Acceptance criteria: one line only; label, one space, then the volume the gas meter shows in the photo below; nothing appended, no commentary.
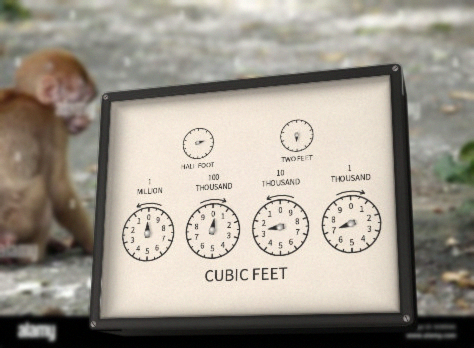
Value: 2700 ft³
